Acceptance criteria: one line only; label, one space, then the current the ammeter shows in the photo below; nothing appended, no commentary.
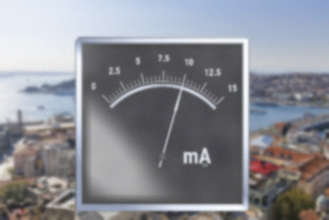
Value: 10 mA
